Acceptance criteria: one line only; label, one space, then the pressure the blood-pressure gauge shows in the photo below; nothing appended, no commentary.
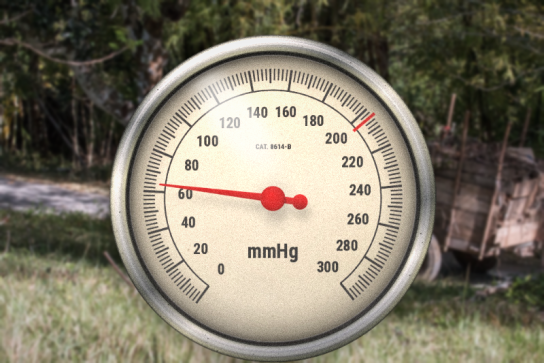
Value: 64 mmHg
